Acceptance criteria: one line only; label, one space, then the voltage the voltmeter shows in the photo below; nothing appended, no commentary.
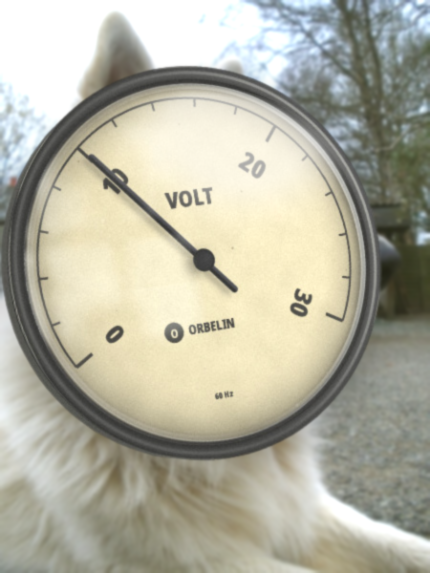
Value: 10 V
